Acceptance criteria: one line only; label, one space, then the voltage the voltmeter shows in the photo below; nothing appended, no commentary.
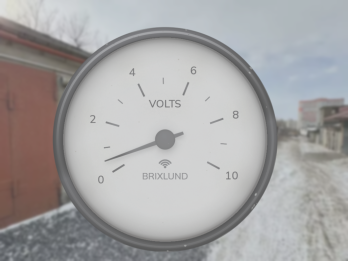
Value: 0.5 V
